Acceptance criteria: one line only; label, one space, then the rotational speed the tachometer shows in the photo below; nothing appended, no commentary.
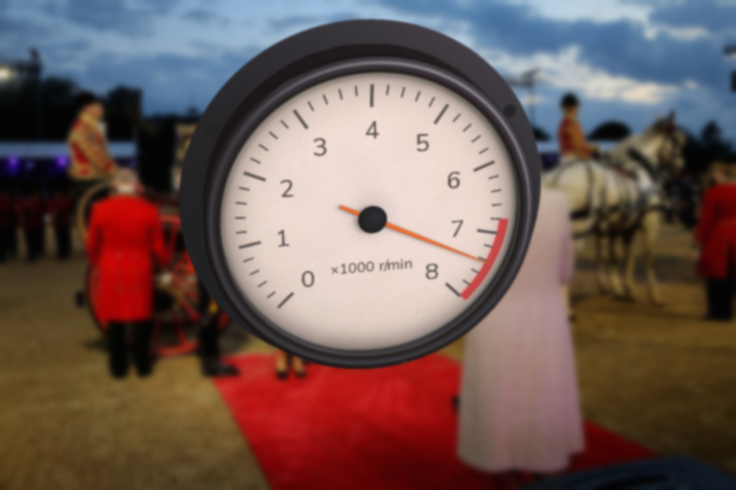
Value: 7400 rpm
